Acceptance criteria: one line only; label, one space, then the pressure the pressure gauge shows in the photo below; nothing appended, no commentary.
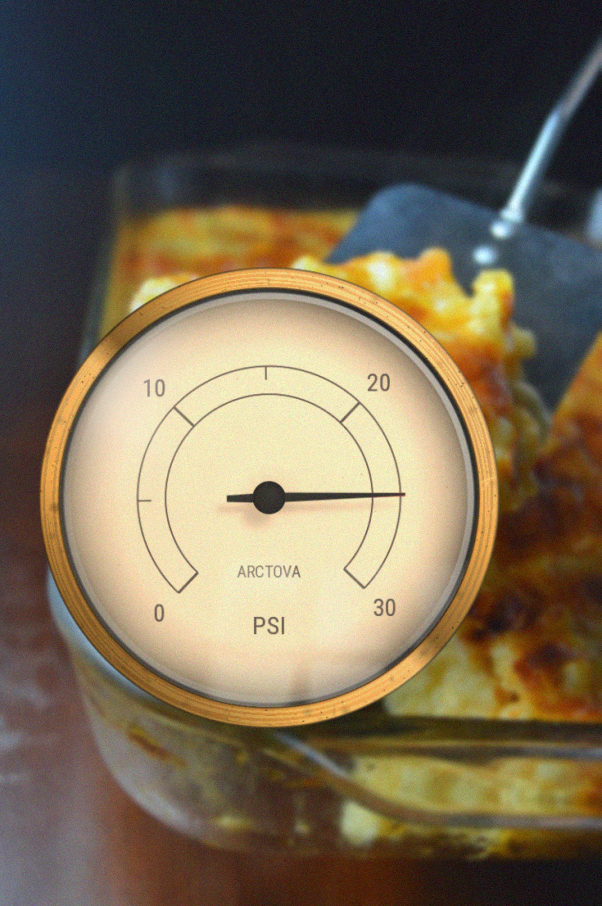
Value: 25 psi
